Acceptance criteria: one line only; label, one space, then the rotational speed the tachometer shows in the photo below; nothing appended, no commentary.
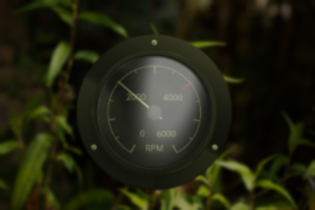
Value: 2000 rpm
